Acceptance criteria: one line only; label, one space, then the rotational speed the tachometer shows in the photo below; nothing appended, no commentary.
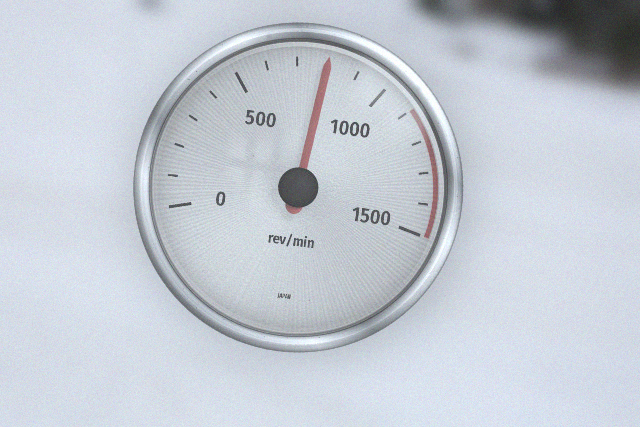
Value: 800 rpm
